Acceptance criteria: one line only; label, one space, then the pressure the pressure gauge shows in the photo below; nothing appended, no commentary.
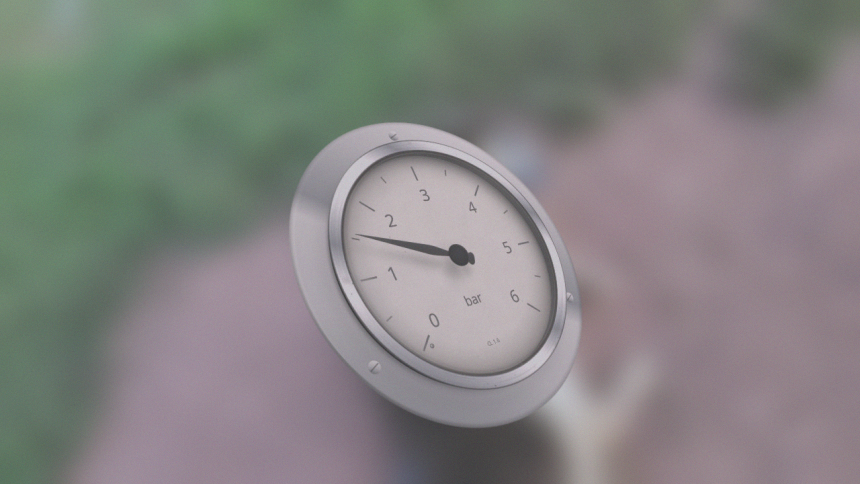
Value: 1.5 bar
